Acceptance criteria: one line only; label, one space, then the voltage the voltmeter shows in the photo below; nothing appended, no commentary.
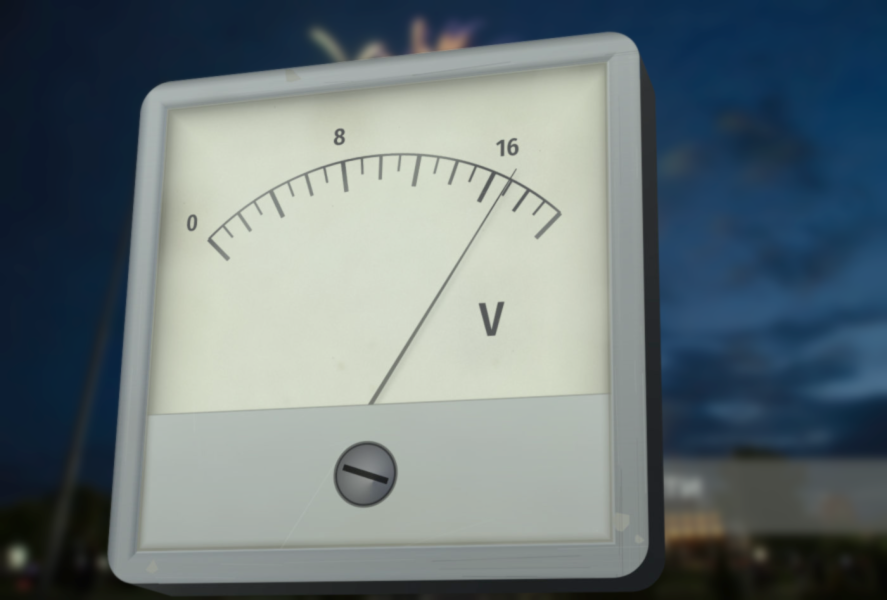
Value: 17 V
